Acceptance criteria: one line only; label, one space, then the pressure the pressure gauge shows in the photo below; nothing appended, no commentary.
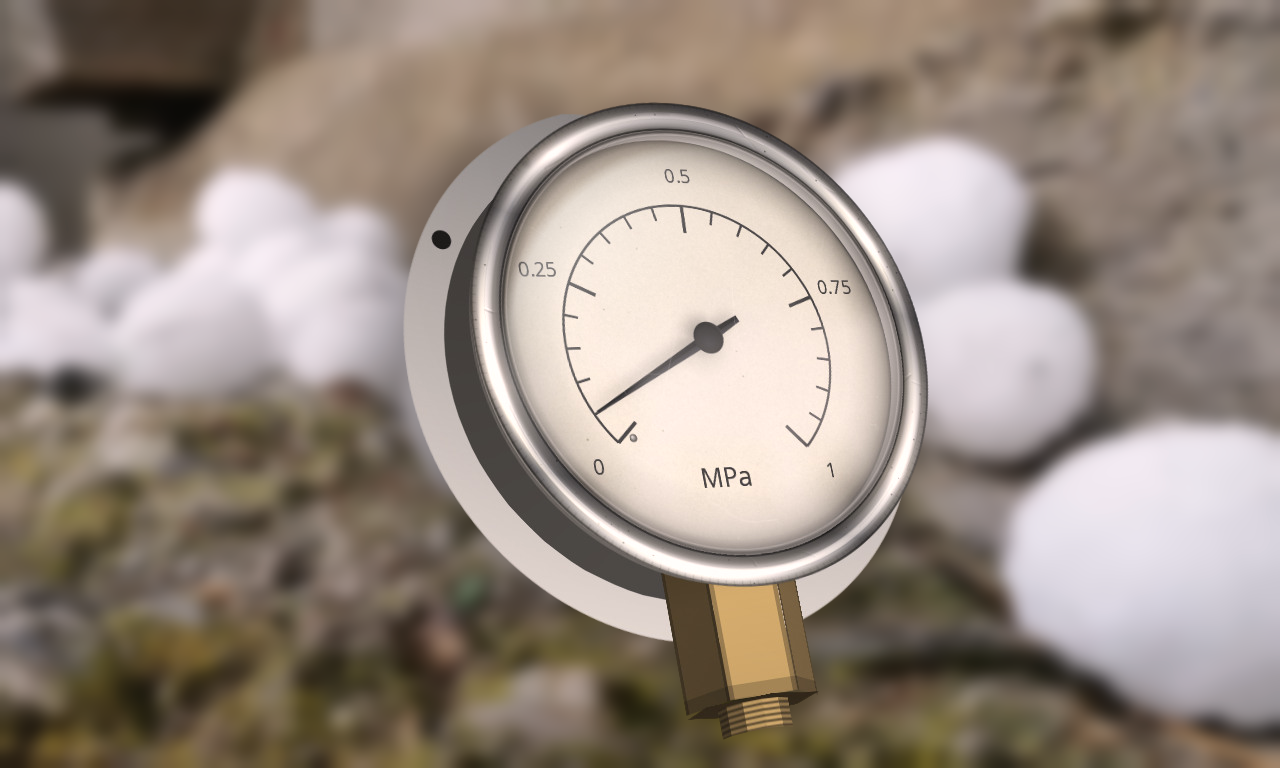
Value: 0.05 MPa
